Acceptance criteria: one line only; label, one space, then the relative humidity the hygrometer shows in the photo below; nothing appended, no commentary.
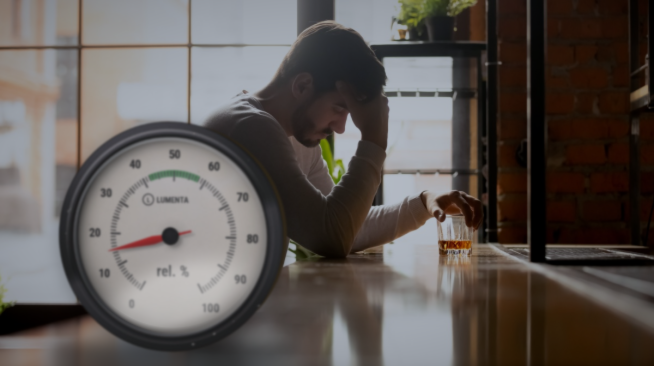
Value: 15 %
